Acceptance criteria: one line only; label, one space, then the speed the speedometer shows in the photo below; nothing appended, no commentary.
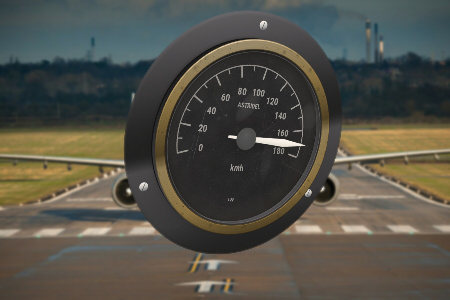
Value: 170 km/h
